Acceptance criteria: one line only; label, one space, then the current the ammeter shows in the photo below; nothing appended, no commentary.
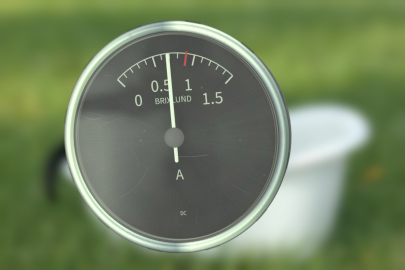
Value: 0.7 A
